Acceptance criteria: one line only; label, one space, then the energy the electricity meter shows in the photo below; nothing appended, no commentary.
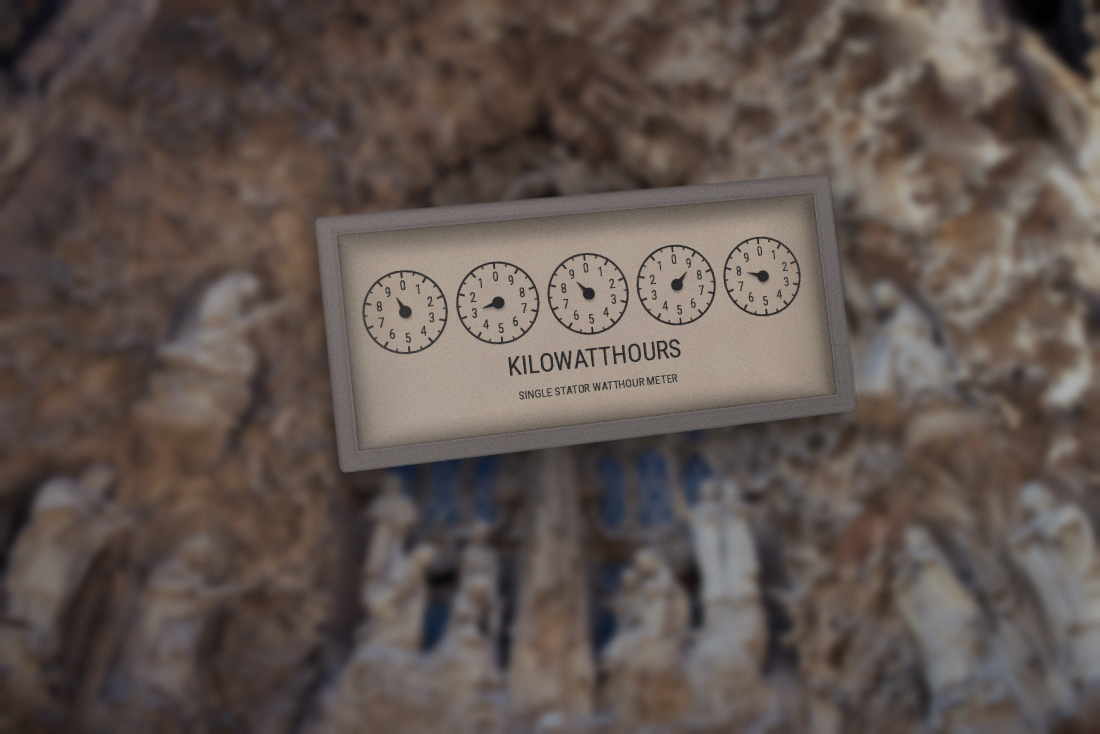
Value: 92888 kWh
